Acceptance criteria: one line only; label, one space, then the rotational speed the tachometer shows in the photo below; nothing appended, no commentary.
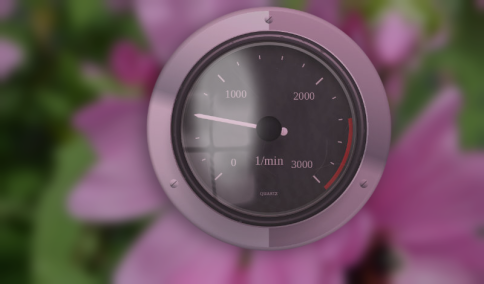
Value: 600 rpm
